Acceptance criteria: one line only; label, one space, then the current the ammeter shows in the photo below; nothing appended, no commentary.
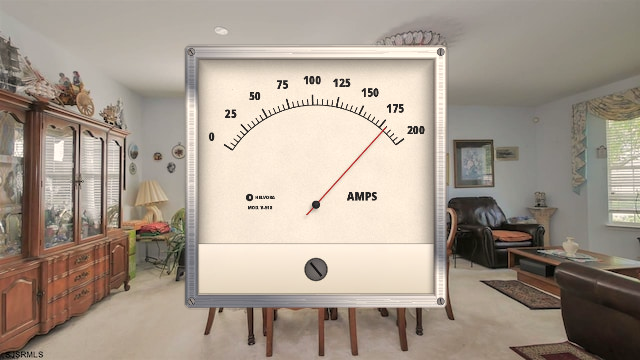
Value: 180 A
